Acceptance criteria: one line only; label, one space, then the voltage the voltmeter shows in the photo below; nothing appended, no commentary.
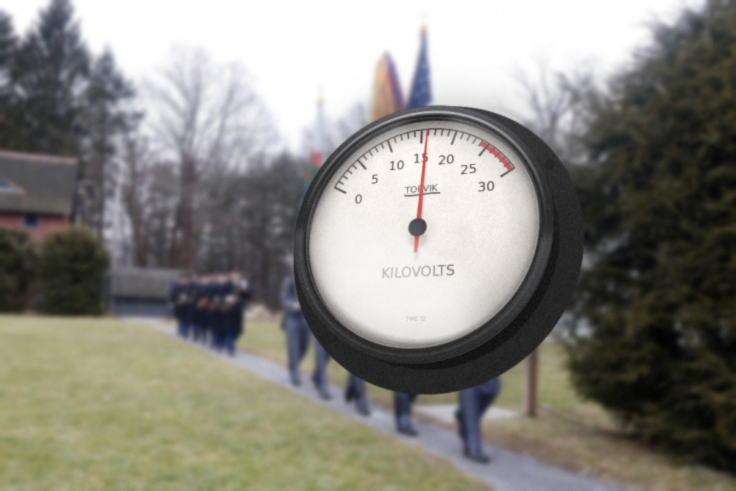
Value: 16 kV
